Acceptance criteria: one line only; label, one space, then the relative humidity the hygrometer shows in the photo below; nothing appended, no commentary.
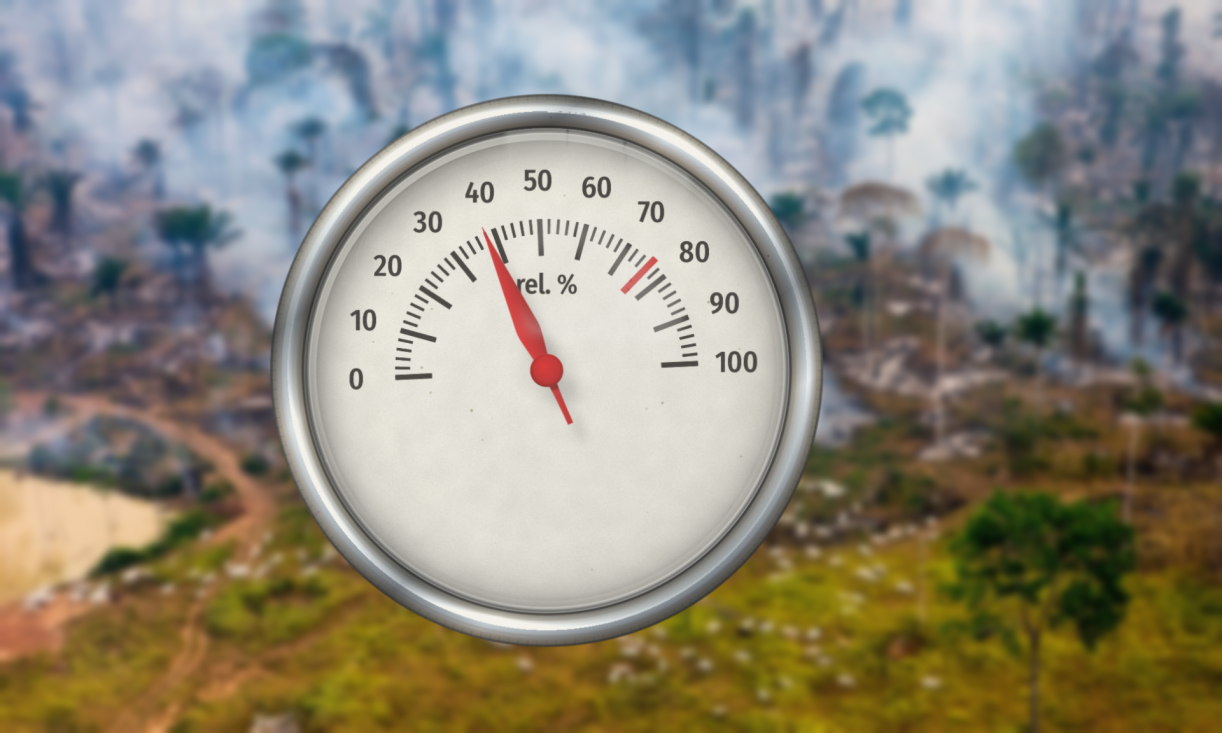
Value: 38 %
